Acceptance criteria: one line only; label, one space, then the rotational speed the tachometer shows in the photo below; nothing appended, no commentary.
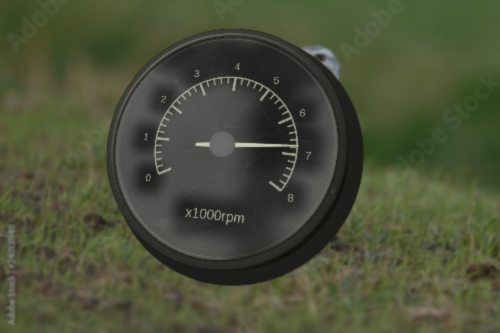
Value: 6800 rpm
